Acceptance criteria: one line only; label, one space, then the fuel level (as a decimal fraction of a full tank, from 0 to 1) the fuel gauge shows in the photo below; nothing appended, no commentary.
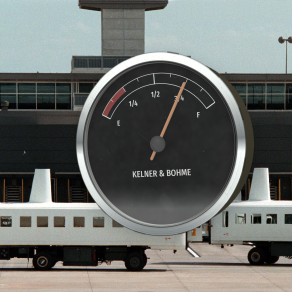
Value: 0.75
